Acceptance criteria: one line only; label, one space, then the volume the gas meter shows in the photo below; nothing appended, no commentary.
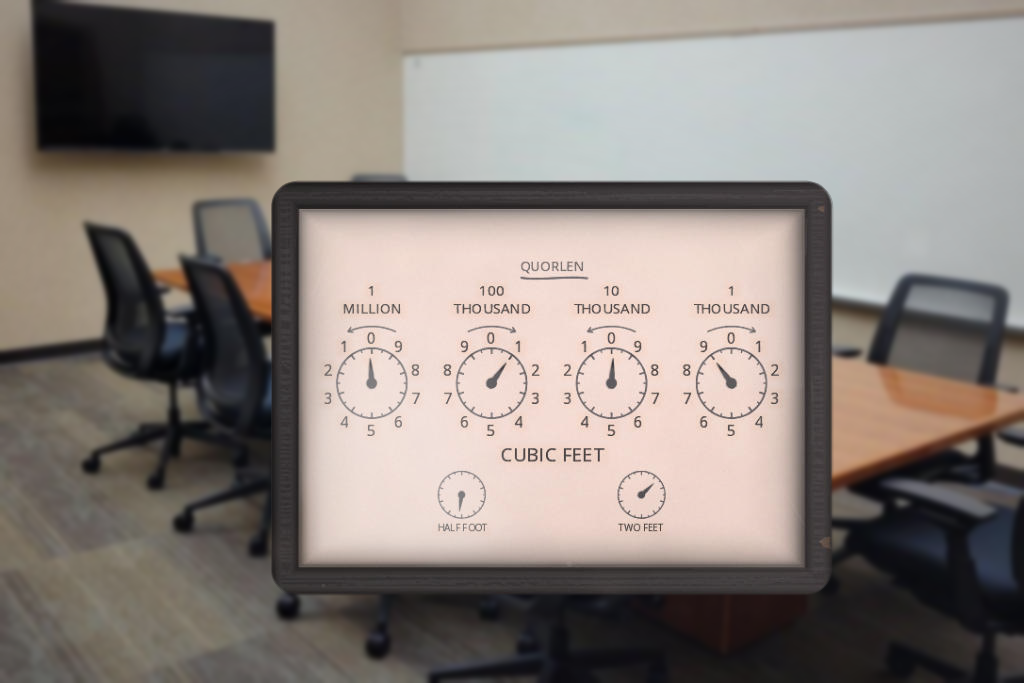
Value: 9900 ft³
